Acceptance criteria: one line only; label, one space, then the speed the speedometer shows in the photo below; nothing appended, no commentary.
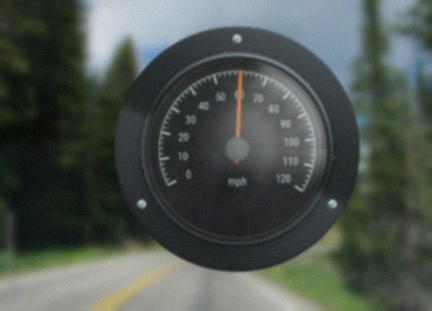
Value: 60 mph
